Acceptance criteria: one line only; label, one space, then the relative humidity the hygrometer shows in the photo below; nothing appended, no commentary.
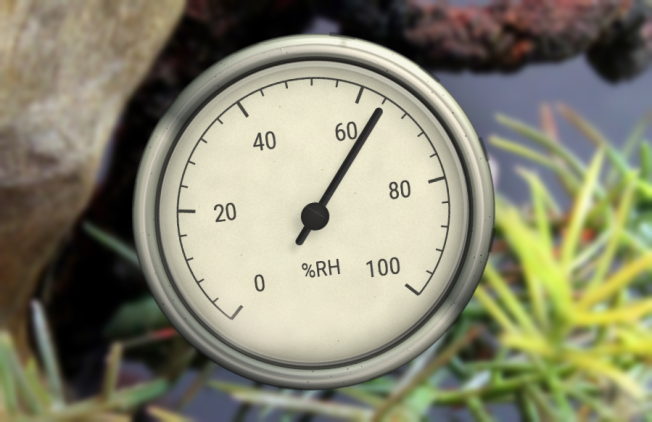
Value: 64 %
